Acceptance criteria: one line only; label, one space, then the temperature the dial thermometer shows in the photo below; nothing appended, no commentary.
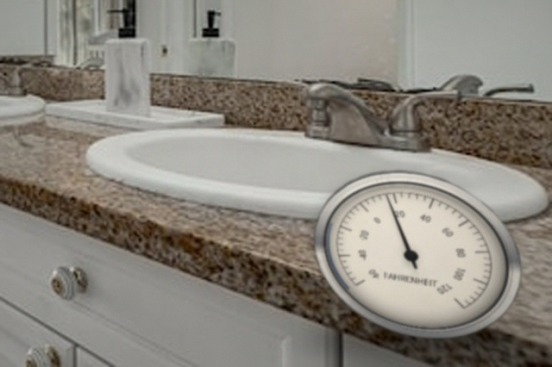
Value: 16 °F
